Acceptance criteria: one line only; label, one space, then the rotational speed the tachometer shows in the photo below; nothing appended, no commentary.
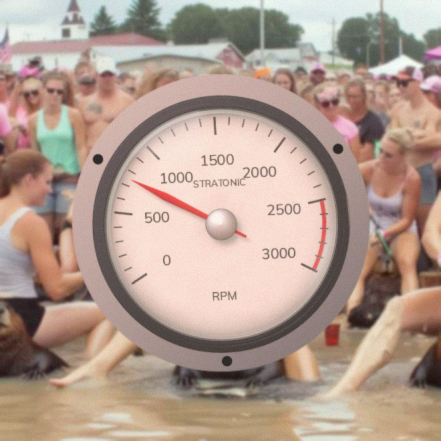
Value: 750 rpm
